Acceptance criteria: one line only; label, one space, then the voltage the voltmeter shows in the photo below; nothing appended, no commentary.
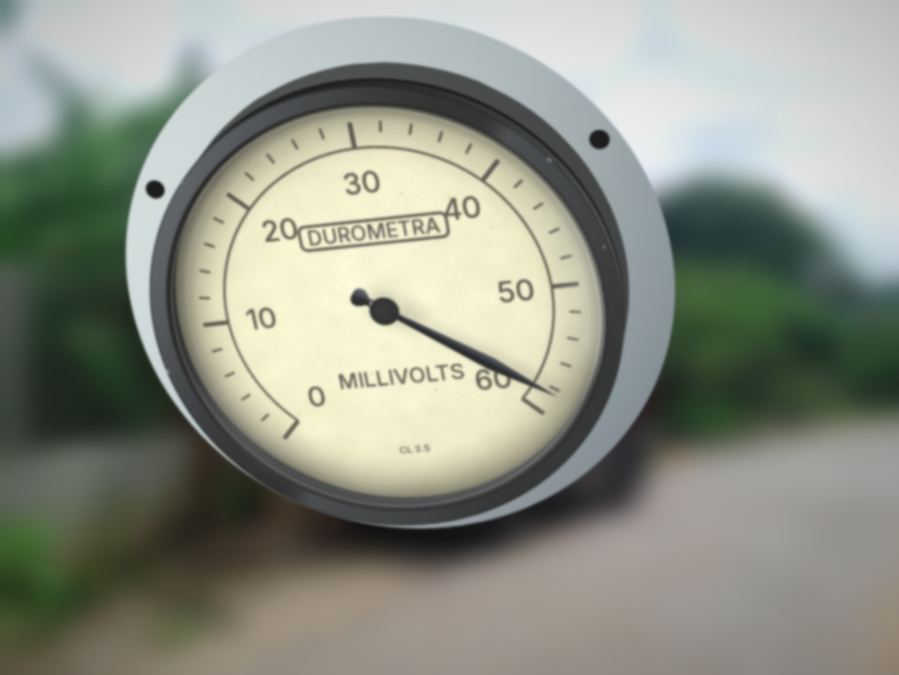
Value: 58 mV
